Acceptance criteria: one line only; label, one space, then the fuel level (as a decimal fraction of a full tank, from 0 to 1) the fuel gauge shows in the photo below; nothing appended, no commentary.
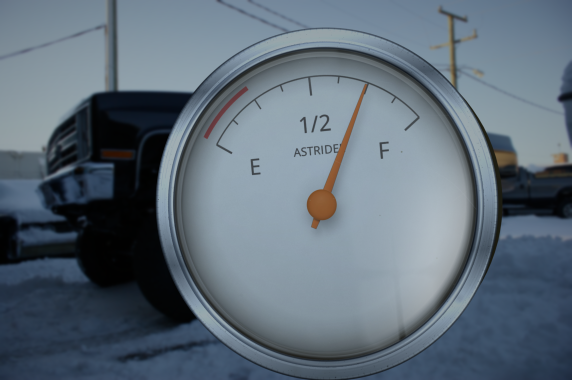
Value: 0.75
